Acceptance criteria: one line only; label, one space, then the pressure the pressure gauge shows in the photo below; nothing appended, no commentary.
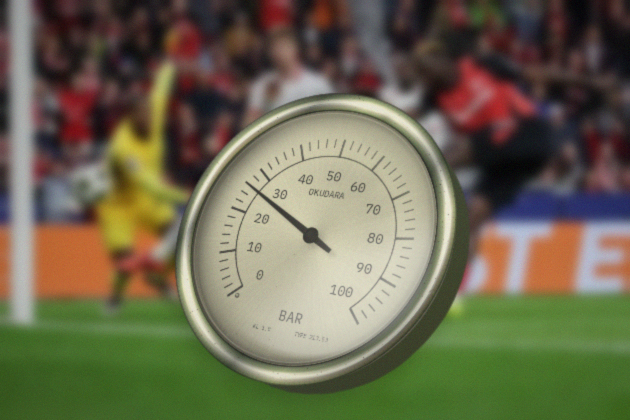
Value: 26 bar
